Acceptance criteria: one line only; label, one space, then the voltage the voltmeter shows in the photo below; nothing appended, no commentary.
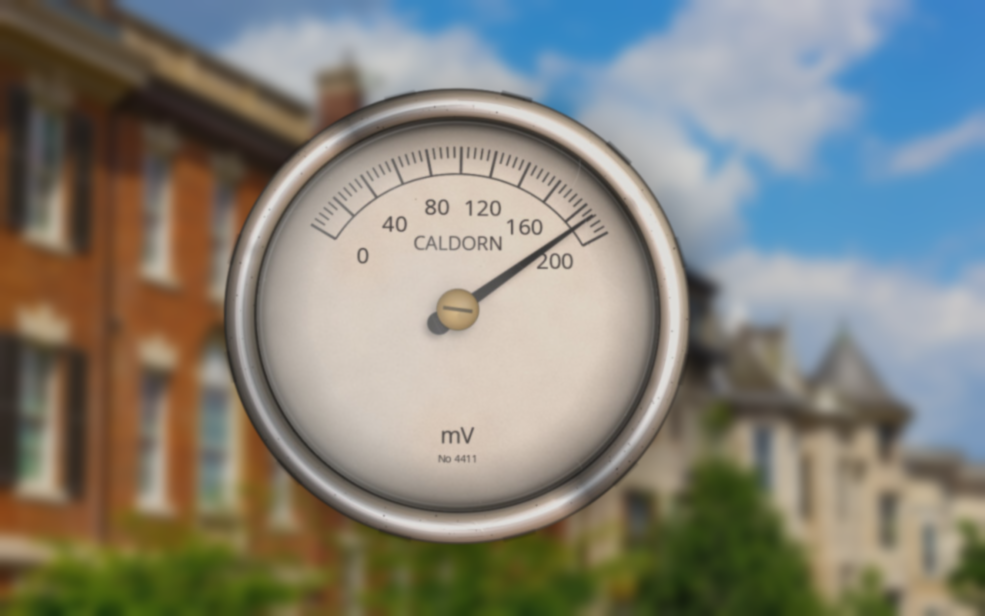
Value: 188 mV
